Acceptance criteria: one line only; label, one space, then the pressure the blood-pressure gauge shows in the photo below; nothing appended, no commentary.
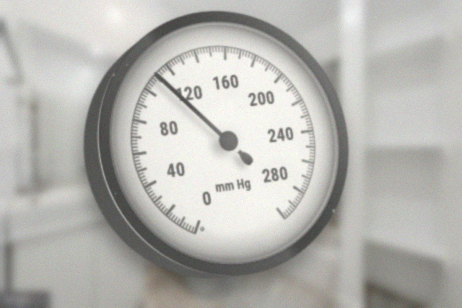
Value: 110 mmHg
